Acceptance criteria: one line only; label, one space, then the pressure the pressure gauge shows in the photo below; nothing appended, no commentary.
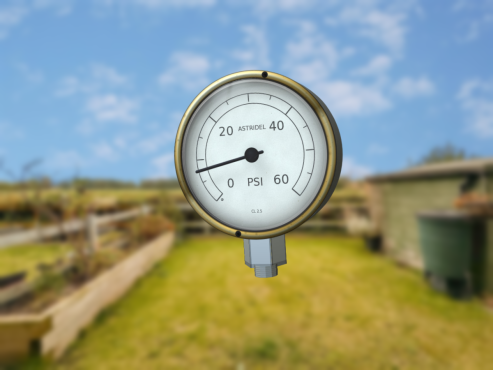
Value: 7.5 psi
